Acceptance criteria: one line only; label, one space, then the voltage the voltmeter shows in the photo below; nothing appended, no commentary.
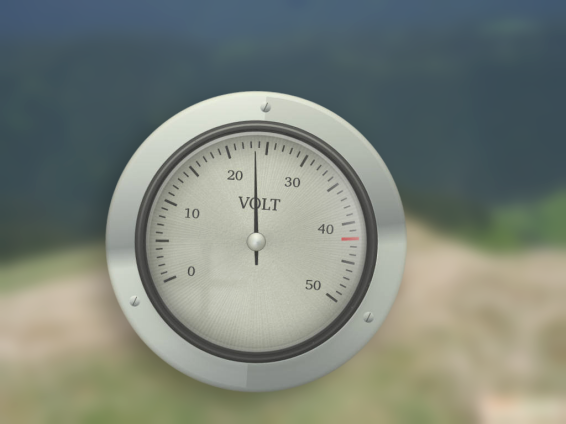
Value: 23.5 V
